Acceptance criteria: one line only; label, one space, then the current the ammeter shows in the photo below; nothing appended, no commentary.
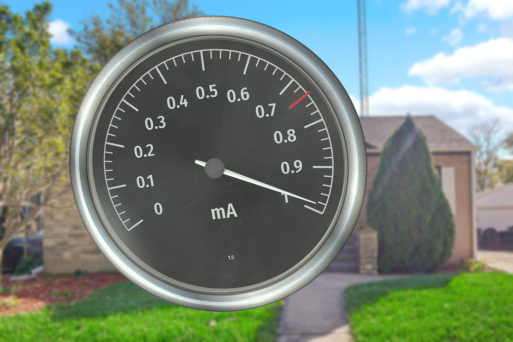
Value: 0.98 mA
